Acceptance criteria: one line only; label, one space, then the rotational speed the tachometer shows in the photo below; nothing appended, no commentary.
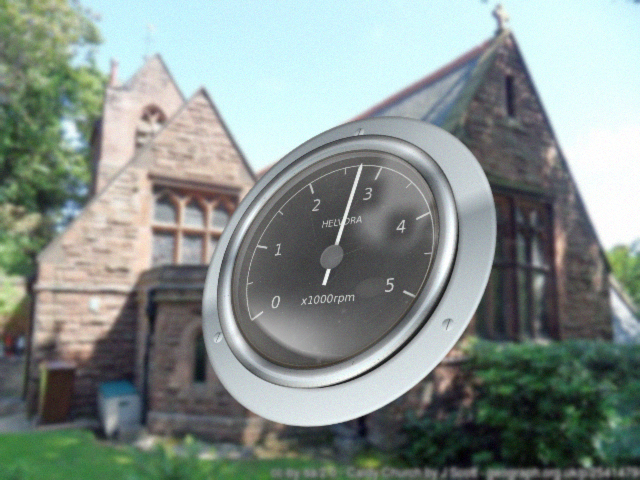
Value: 2750 rpm
